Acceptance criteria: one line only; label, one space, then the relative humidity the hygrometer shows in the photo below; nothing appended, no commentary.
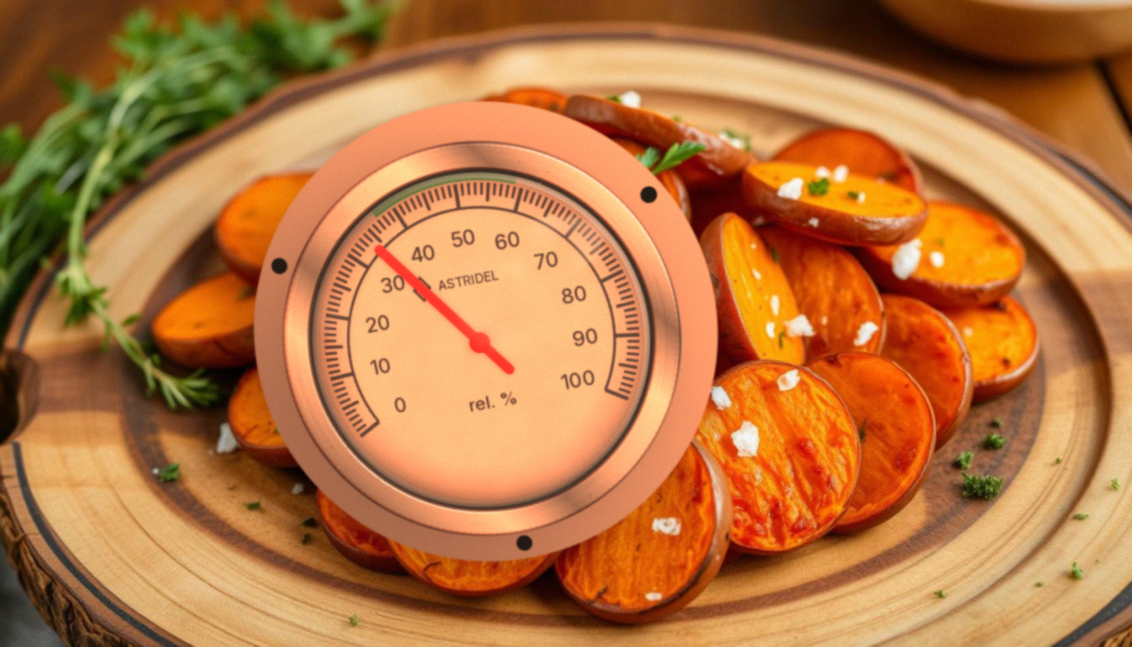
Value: 34 %
